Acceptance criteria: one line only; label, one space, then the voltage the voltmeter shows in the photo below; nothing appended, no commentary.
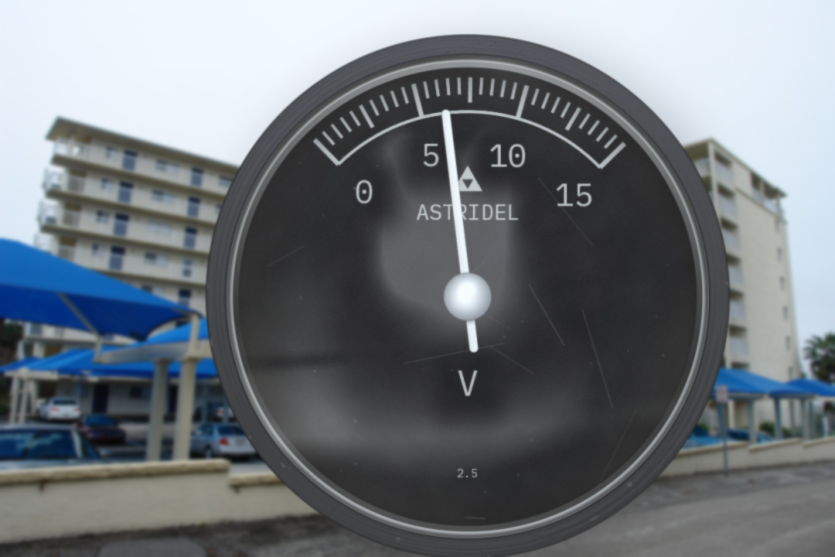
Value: 6.25 V
